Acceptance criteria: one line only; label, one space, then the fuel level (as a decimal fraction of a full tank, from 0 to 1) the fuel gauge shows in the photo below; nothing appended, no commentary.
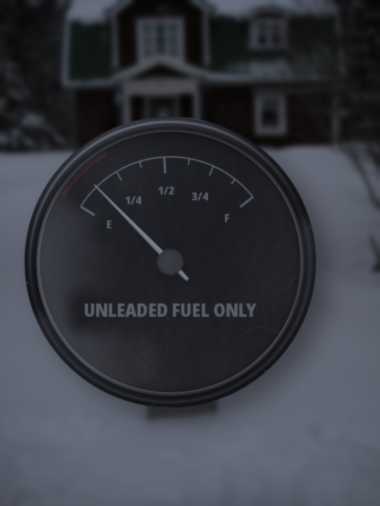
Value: 0.125
